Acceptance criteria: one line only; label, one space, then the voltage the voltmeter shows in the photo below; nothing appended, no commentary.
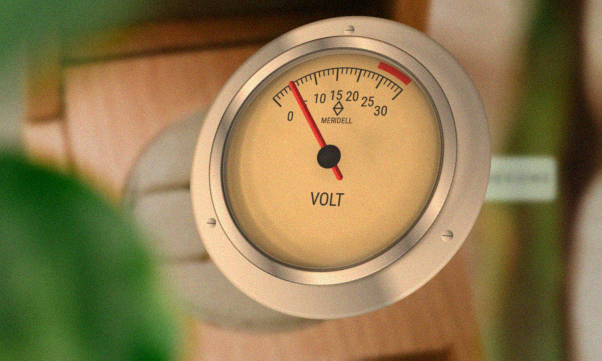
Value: 5 V
